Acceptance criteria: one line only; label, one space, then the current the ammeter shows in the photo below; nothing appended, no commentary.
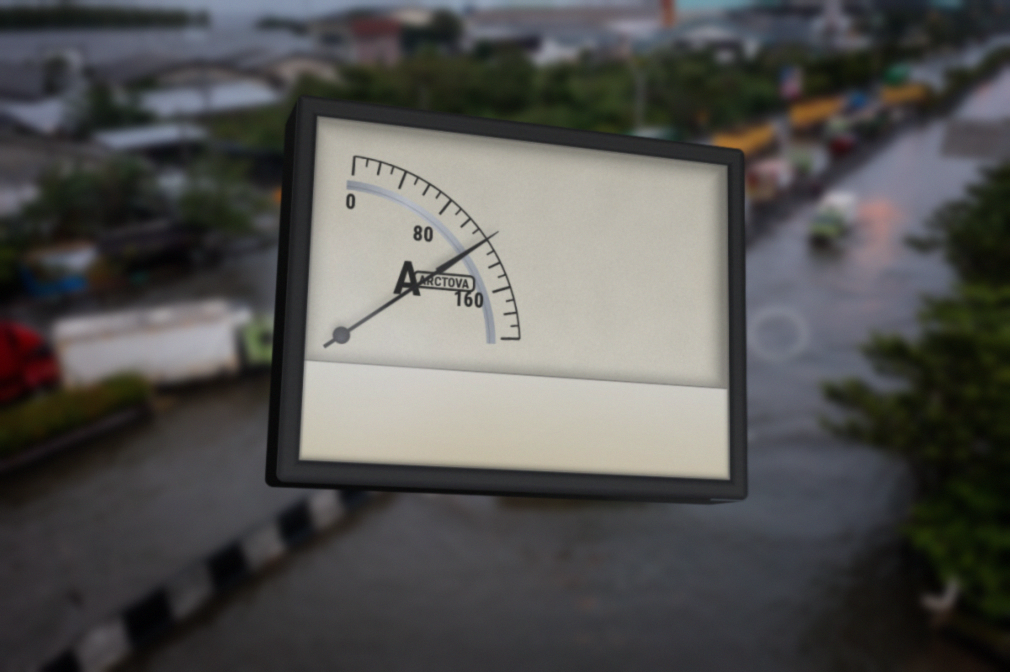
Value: 120 A
